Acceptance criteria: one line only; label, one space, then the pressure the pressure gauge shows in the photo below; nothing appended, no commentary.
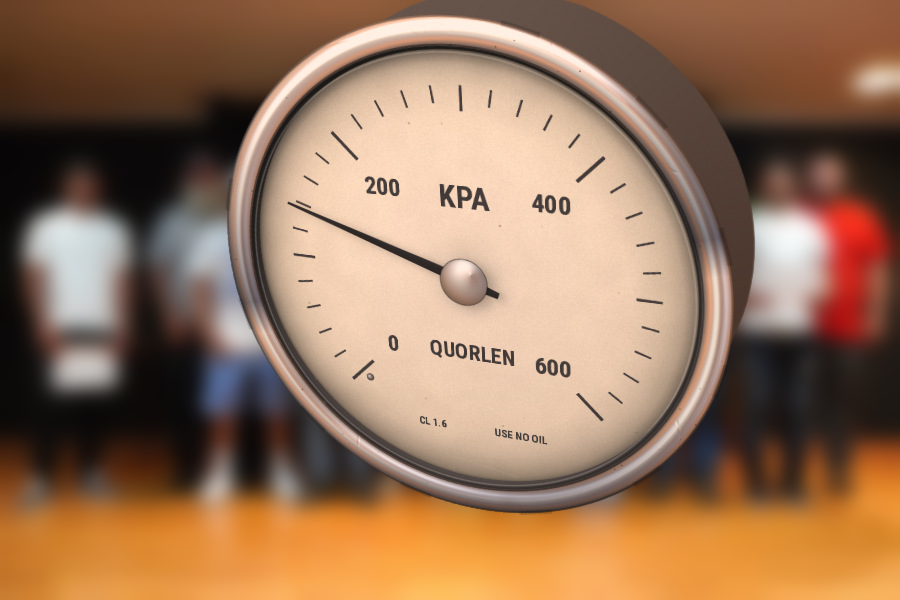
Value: 140 kPa
